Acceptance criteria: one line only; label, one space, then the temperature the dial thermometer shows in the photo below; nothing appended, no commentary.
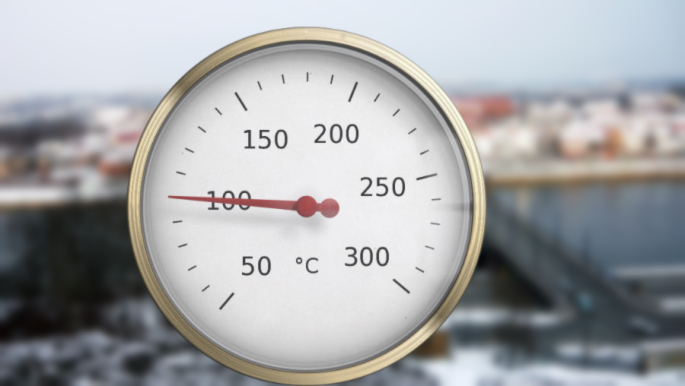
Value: 100 °C
